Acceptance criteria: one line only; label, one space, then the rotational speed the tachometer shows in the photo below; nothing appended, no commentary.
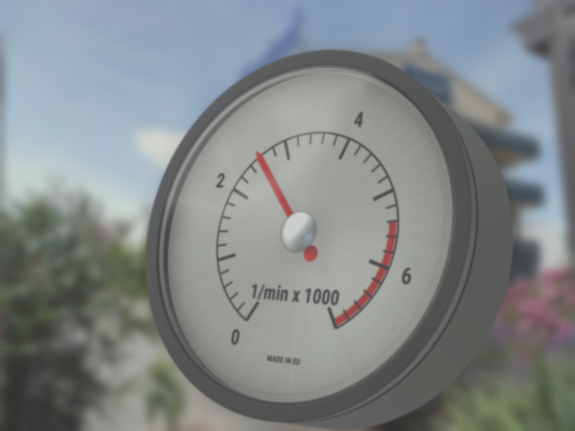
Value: 2600 rpm
